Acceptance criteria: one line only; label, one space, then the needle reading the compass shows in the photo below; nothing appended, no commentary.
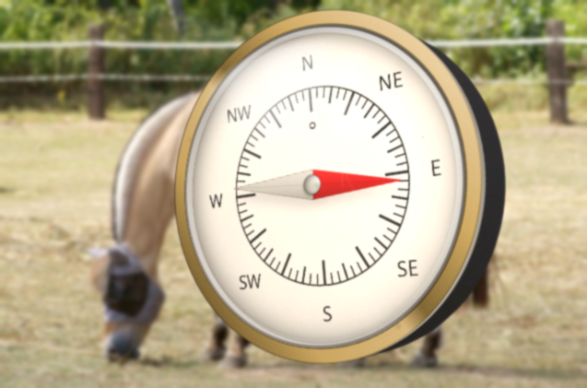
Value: 95 °
